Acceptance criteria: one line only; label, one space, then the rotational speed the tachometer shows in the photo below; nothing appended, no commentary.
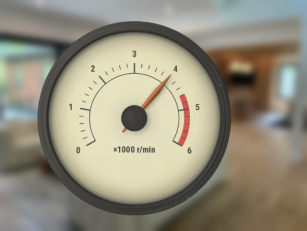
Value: 4000 rpm
